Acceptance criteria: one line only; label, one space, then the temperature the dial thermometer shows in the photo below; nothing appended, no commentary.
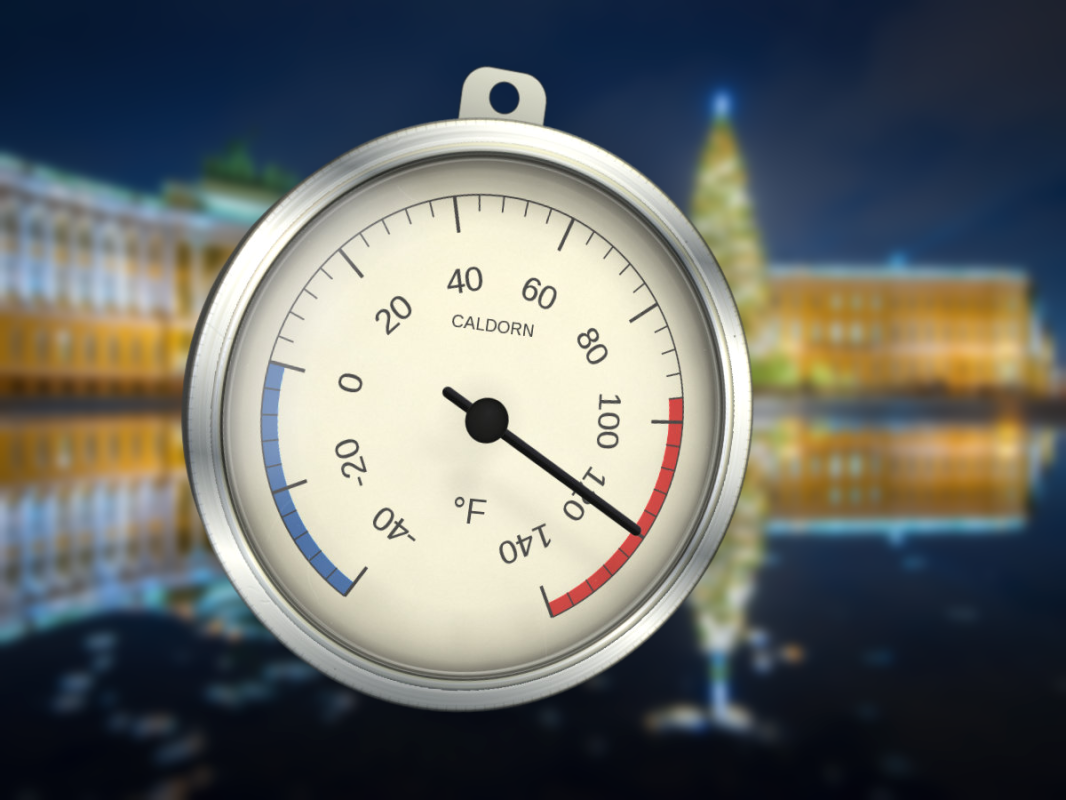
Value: 120 °F
